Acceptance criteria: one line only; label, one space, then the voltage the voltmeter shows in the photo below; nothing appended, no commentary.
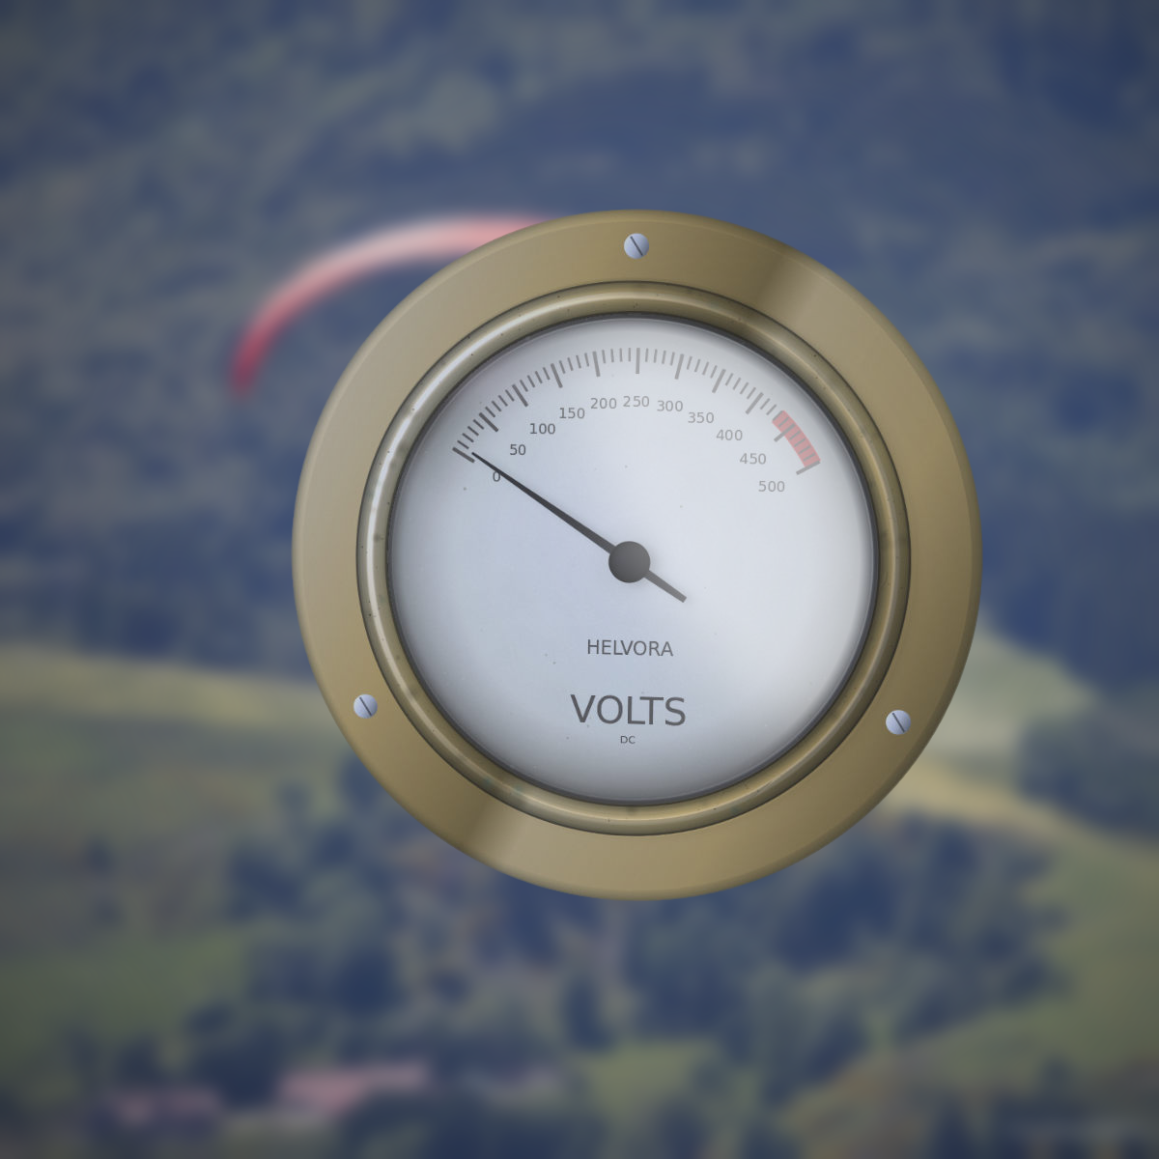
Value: 10 V
